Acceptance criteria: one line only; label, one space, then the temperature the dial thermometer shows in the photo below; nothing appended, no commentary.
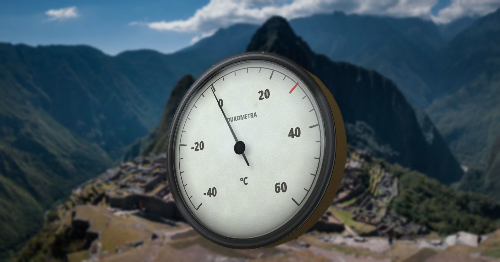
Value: 0 °C
